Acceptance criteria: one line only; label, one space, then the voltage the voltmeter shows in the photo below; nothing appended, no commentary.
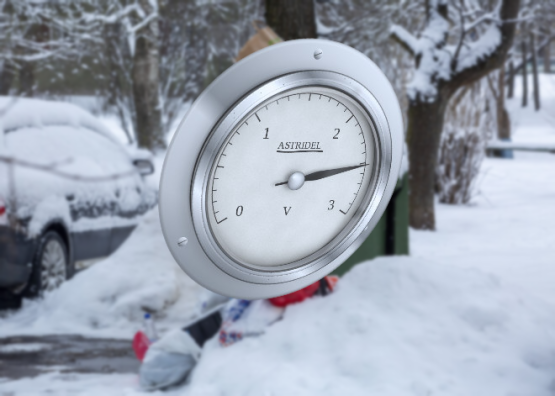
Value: 2.5 V
